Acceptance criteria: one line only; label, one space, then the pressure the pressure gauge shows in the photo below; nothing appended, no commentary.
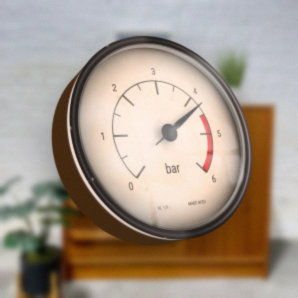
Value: 4.25 bar
